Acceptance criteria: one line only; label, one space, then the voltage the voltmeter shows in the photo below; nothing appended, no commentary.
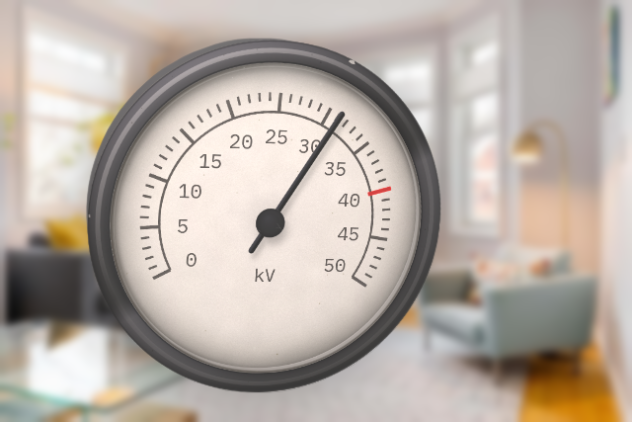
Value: 31 kV
